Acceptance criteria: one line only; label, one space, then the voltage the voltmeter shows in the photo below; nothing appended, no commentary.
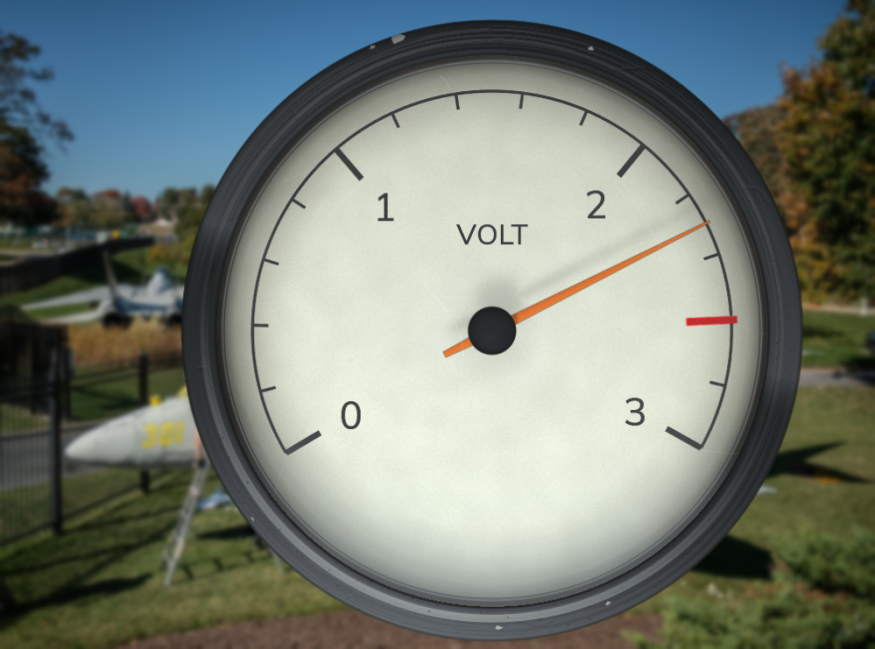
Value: 2.3 V
